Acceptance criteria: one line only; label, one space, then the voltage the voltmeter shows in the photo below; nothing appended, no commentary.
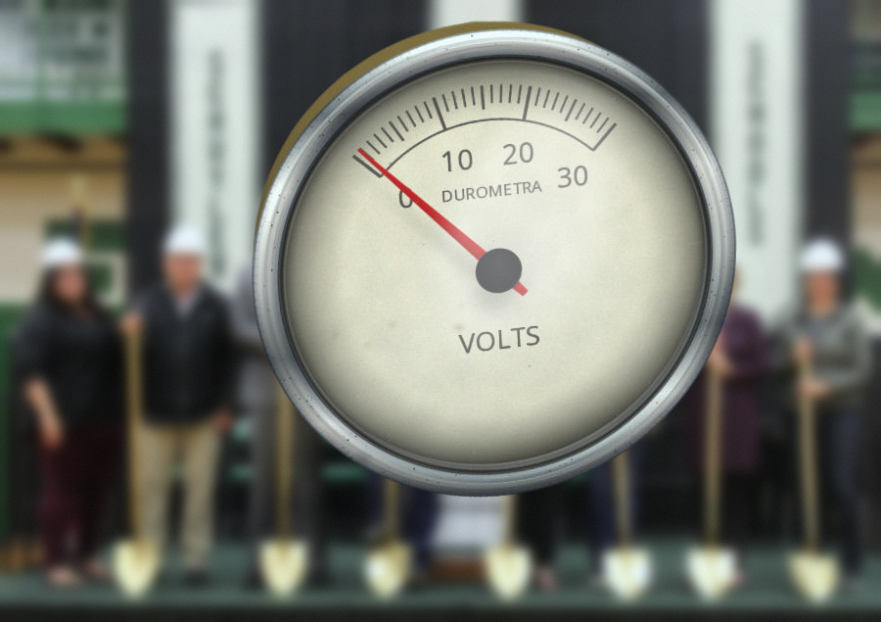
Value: 1 V
